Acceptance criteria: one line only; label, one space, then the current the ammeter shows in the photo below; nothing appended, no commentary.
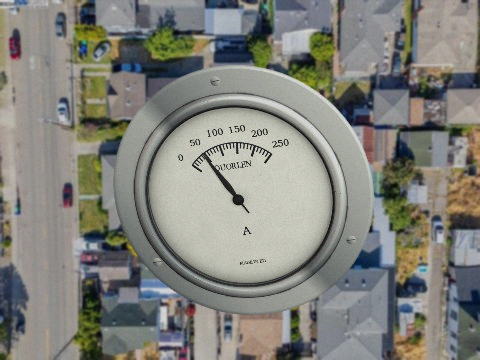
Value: 50 A
